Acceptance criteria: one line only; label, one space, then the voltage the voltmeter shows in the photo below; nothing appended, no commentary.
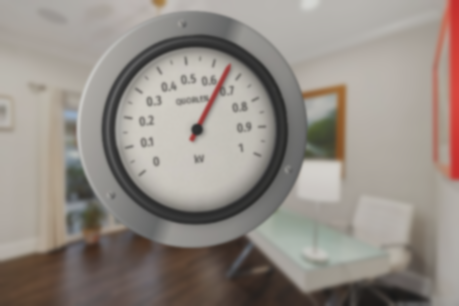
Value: 0.65 kV
